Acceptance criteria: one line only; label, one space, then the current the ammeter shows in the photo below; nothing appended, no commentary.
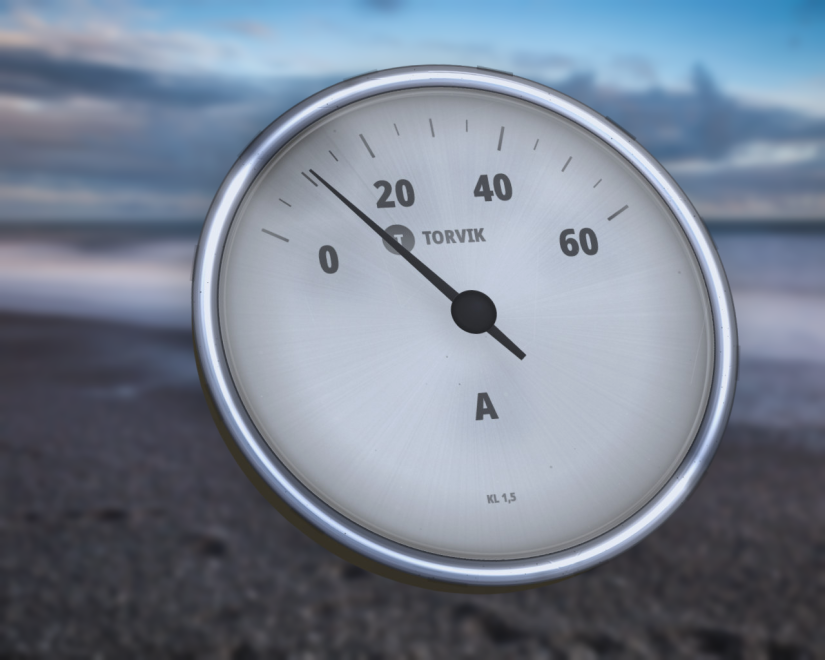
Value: 10 A
